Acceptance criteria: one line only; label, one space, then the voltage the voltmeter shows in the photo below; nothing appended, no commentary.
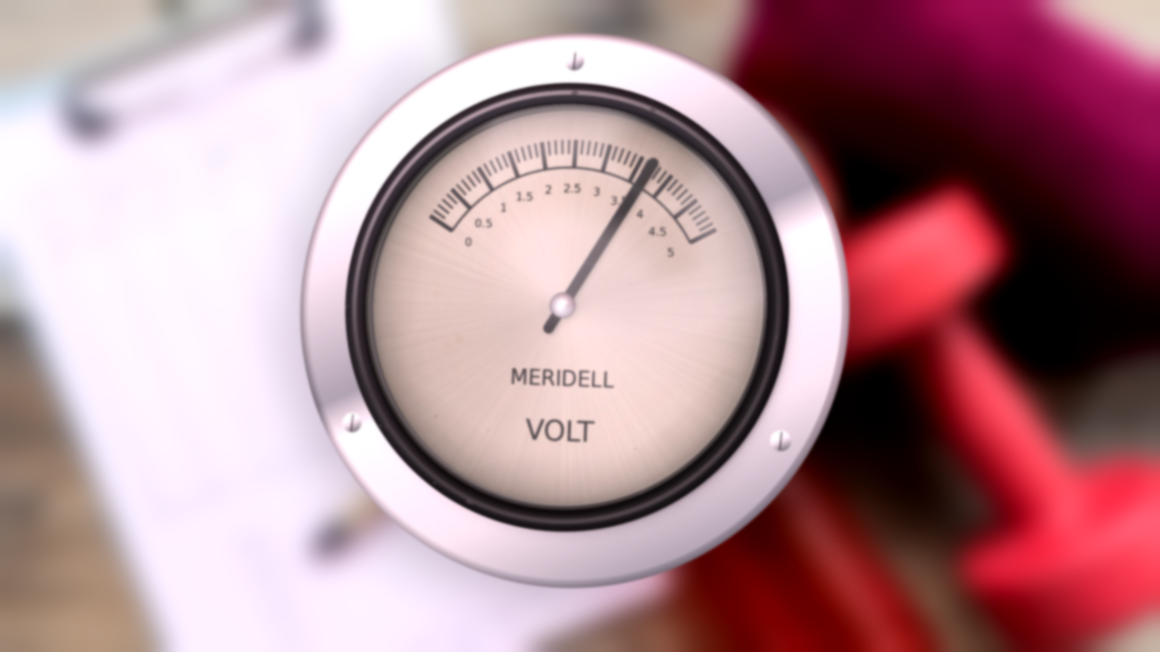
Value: 3.7 V
